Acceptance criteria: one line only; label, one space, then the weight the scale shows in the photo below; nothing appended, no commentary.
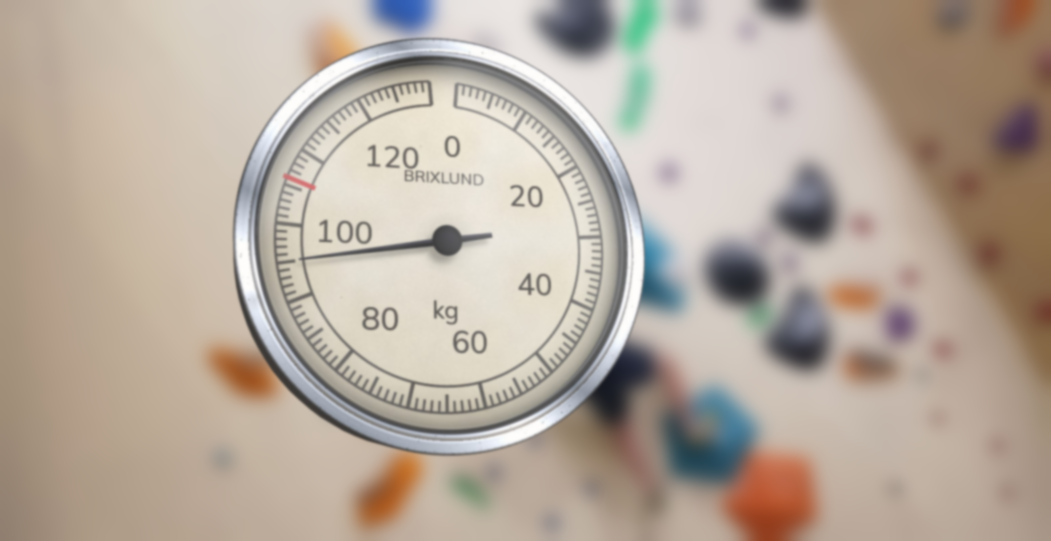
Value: 95 kg
